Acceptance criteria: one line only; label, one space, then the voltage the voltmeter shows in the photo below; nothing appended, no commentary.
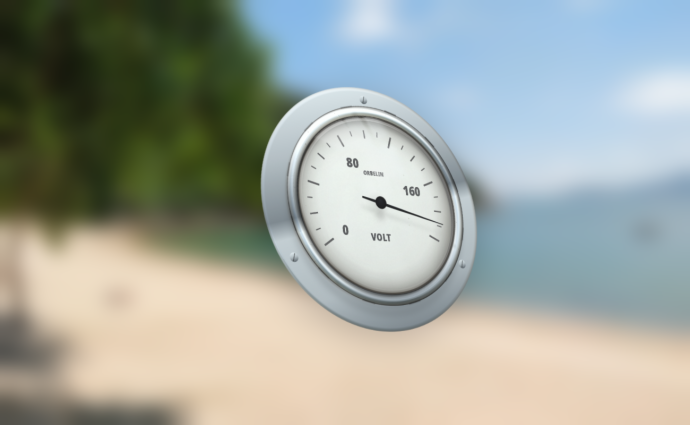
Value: 190 V
